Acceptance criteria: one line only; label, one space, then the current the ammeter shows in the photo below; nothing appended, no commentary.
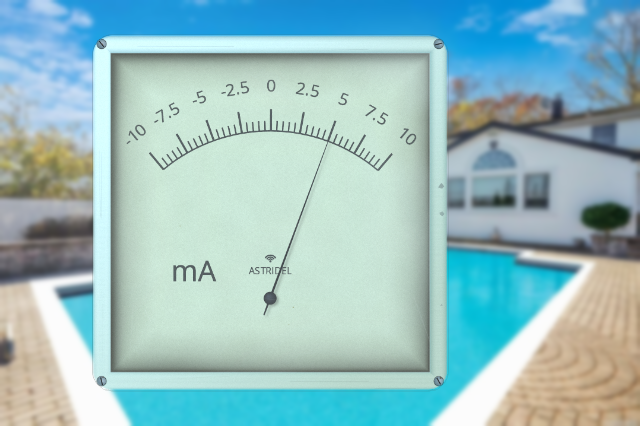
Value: 5 mA
